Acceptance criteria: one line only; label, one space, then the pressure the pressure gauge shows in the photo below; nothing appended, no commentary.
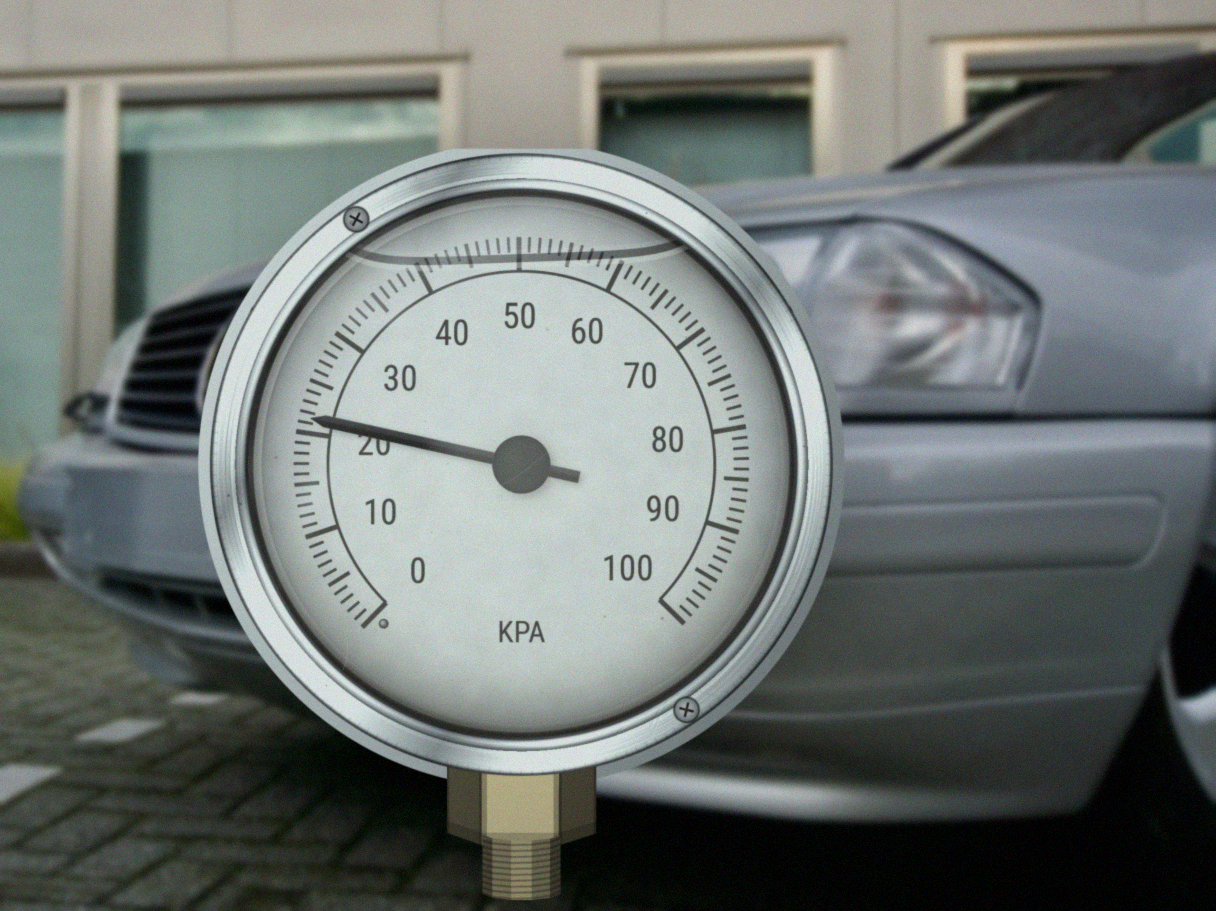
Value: 21.5 kPa
